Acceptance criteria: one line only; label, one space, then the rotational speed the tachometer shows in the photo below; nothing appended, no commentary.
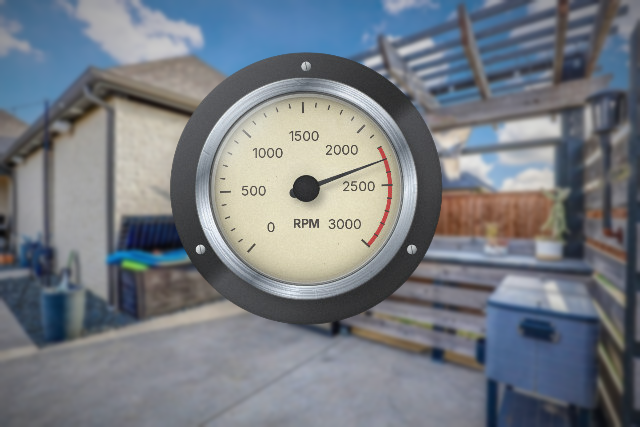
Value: 2300 rpm
